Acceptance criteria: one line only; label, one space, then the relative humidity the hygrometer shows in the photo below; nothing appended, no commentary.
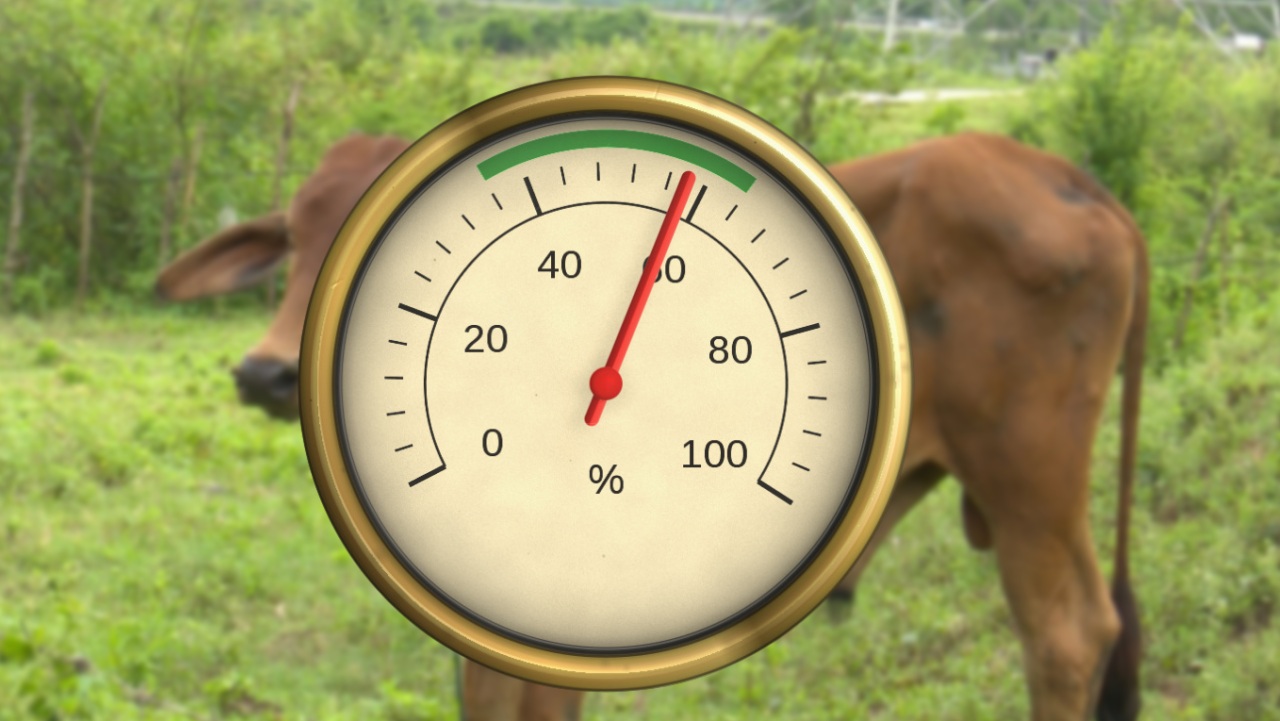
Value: 58 %
